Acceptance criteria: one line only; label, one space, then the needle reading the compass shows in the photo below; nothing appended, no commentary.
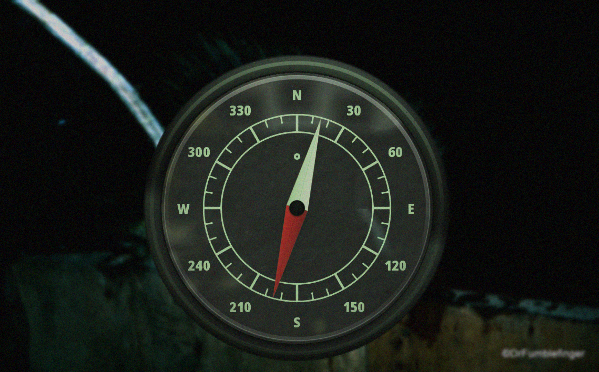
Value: 195 °
